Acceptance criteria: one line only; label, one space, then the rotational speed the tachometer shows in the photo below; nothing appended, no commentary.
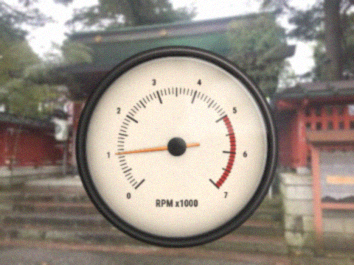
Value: 1000 rpm
